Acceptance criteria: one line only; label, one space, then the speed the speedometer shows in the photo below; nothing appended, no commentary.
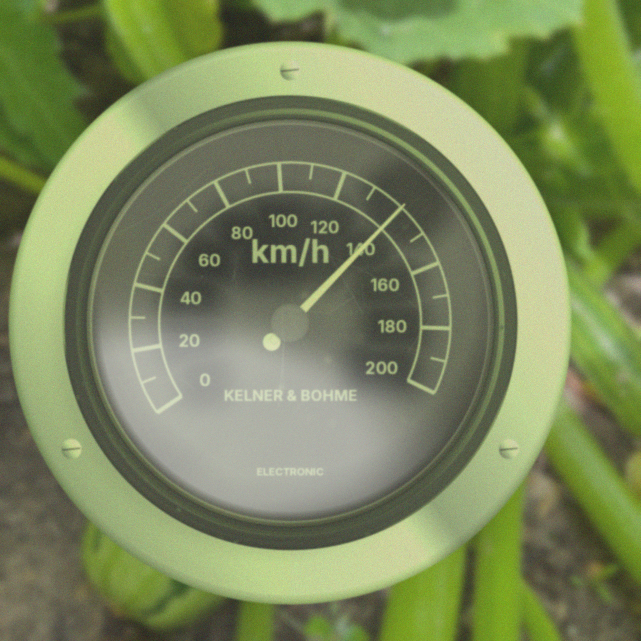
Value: 140 km/h
